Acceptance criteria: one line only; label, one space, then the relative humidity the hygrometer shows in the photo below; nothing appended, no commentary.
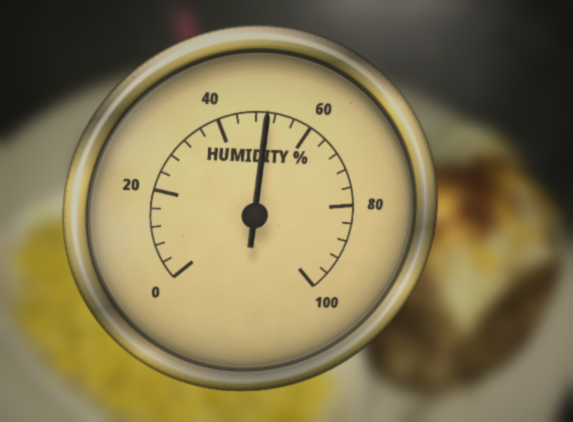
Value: 50 %
